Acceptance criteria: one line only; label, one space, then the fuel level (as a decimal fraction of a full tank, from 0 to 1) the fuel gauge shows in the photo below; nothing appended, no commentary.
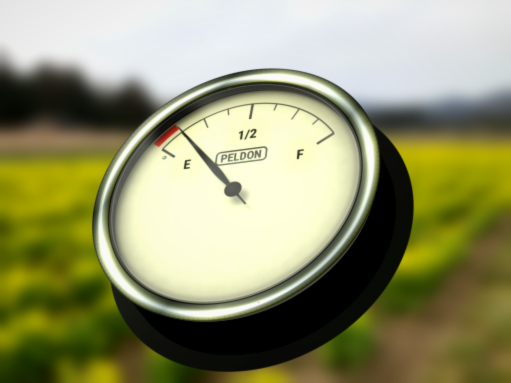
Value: 0.125
